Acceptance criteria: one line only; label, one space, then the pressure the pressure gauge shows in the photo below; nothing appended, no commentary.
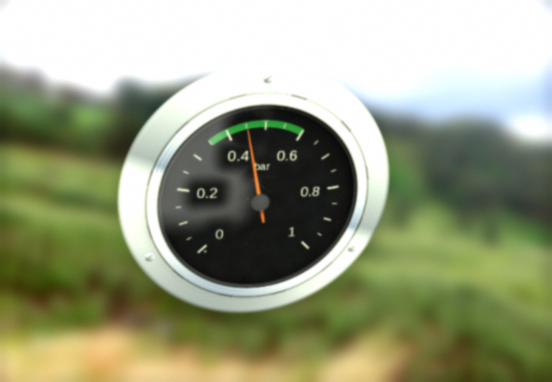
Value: 0.45 bar
